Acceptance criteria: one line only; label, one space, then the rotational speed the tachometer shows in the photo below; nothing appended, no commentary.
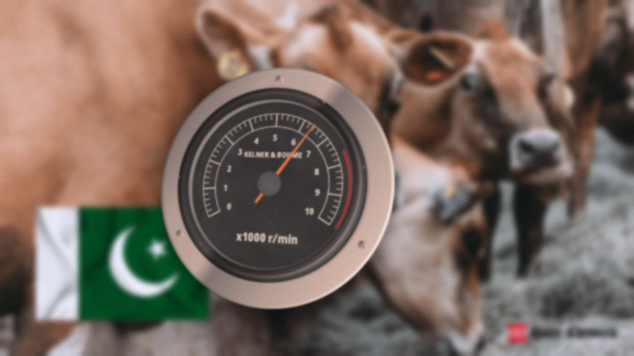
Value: 6400 rpm
